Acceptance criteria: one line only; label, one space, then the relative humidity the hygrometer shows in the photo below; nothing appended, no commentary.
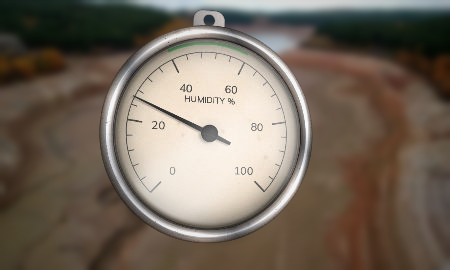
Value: 26 %
